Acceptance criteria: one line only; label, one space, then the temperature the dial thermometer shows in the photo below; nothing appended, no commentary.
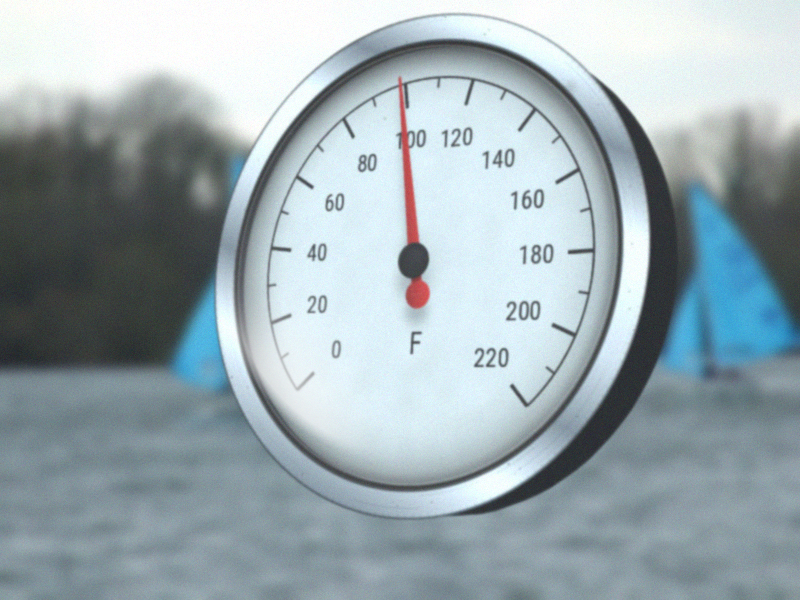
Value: 100 °F
